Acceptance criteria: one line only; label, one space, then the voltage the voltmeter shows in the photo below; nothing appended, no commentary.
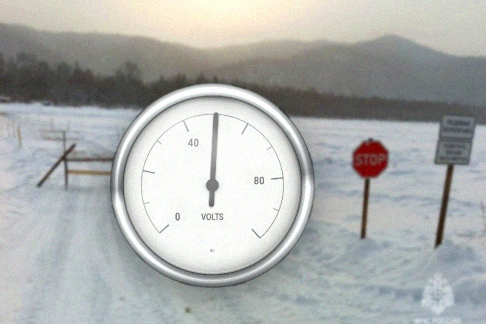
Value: 50 V
